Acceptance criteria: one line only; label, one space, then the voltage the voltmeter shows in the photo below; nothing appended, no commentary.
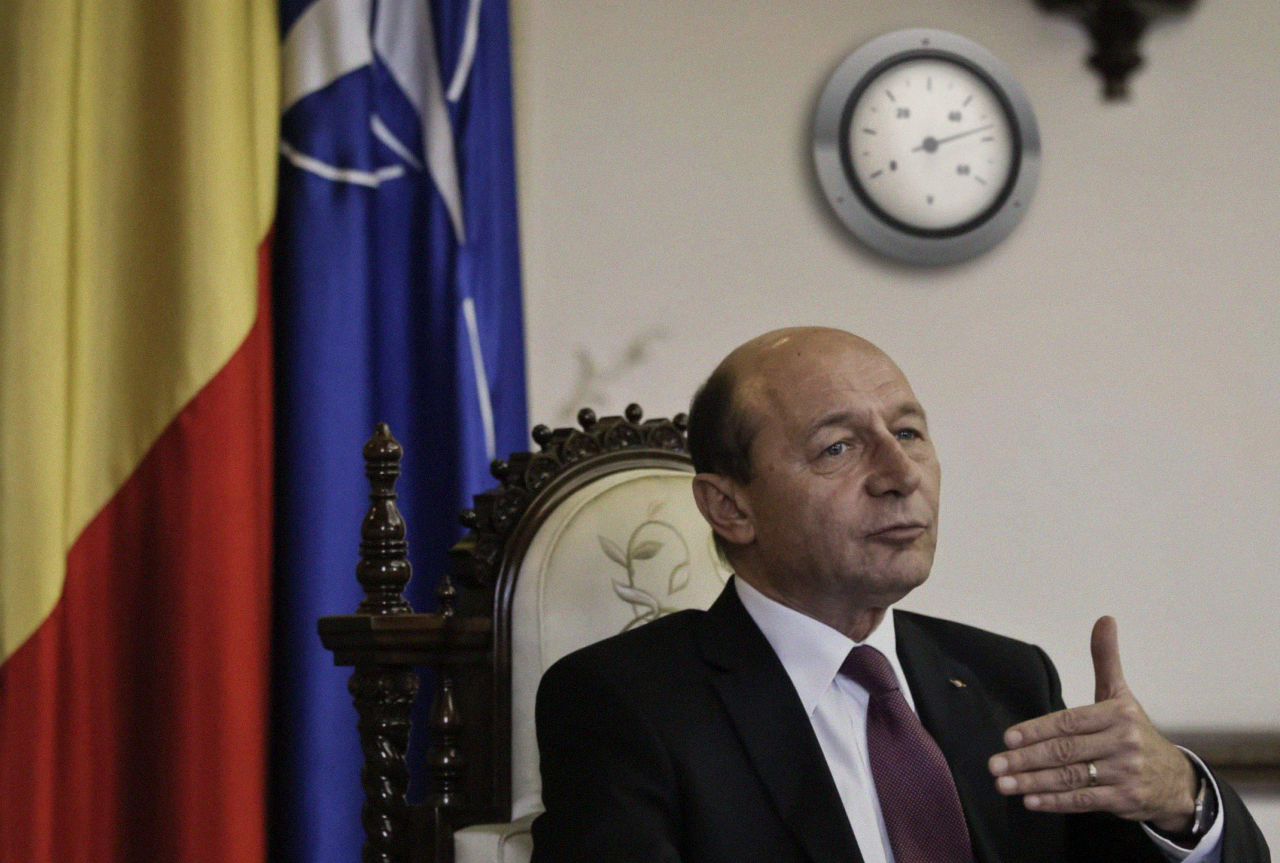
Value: 47.5 V
